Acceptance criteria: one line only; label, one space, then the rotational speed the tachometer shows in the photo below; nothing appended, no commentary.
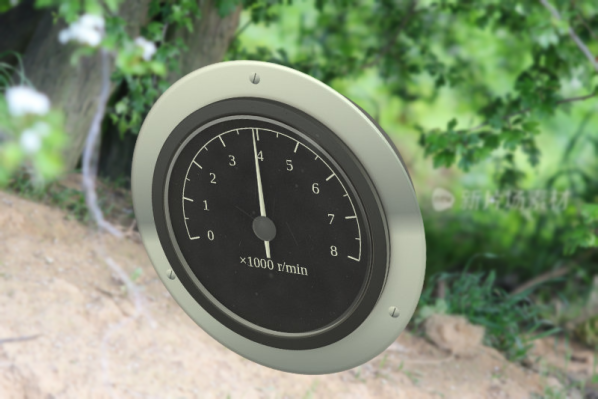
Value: 4000 rpm
